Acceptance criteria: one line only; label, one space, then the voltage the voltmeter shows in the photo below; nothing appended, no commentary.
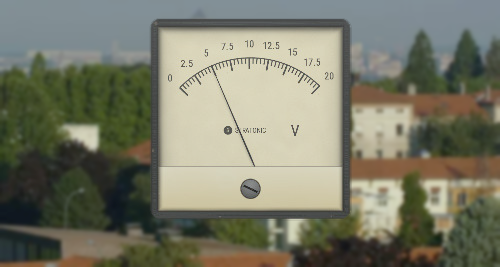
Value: 5 V
